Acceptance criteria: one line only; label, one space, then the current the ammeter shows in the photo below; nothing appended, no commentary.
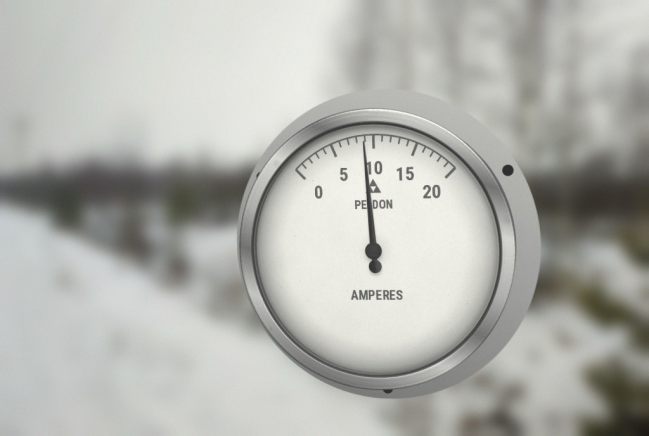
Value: 9 A
